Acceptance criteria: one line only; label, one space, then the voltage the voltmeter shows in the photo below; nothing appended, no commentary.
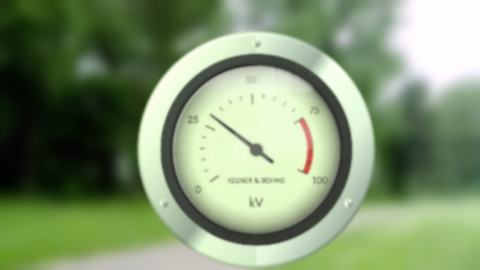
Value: 30 kV
